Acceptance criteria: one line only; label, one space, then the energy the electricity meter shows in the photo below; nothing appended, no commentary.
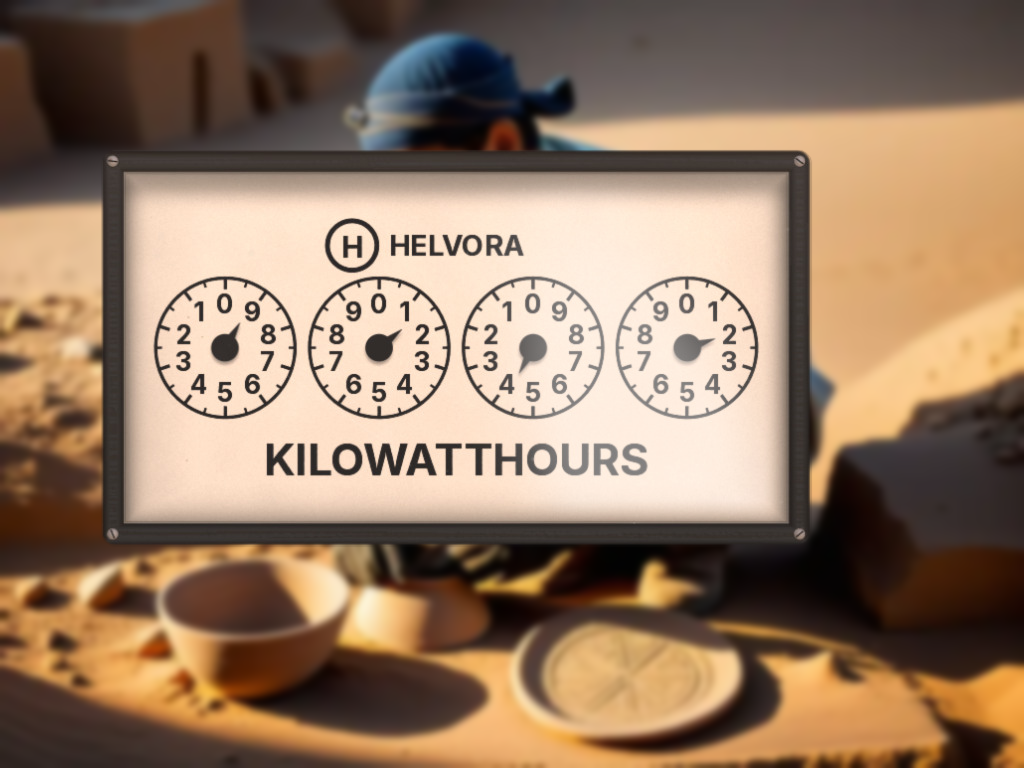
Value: 9142 kWh
